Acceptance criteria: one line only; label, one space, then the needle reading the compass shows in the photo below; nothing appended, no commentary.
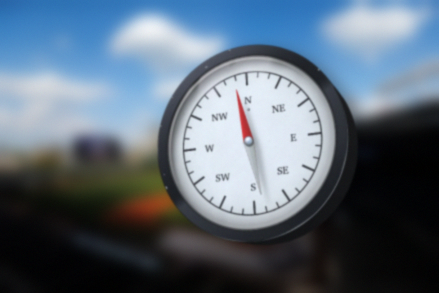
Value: 350 °
